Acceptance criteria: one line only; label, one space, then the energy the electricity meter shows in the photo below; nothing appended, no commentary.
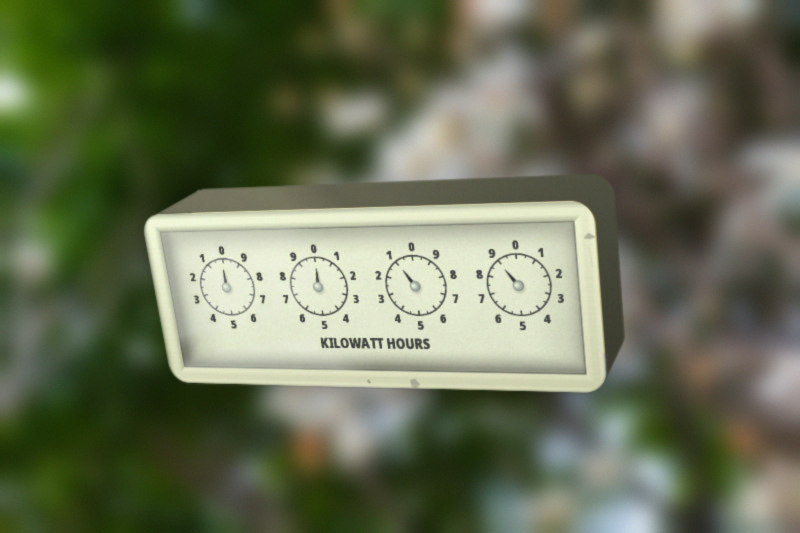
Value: 9 kWh
